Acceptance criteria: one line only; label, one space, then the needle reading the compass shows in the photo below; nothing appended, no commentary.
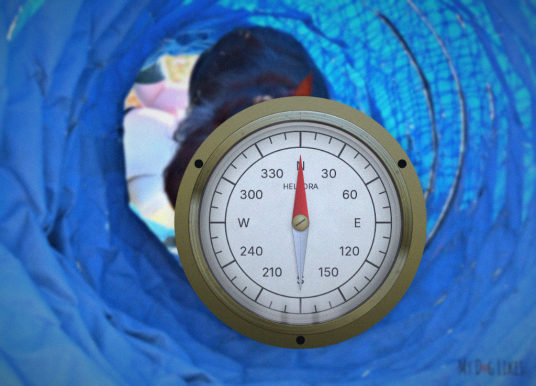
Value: 0 °
